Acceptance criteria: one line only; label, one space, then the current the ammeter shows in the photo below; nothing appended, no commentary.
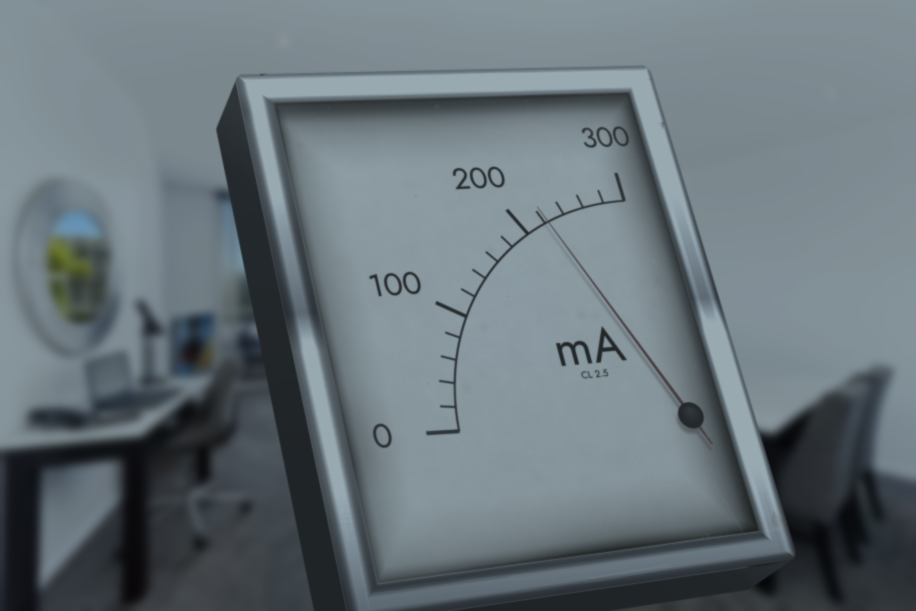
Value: 220 mA
